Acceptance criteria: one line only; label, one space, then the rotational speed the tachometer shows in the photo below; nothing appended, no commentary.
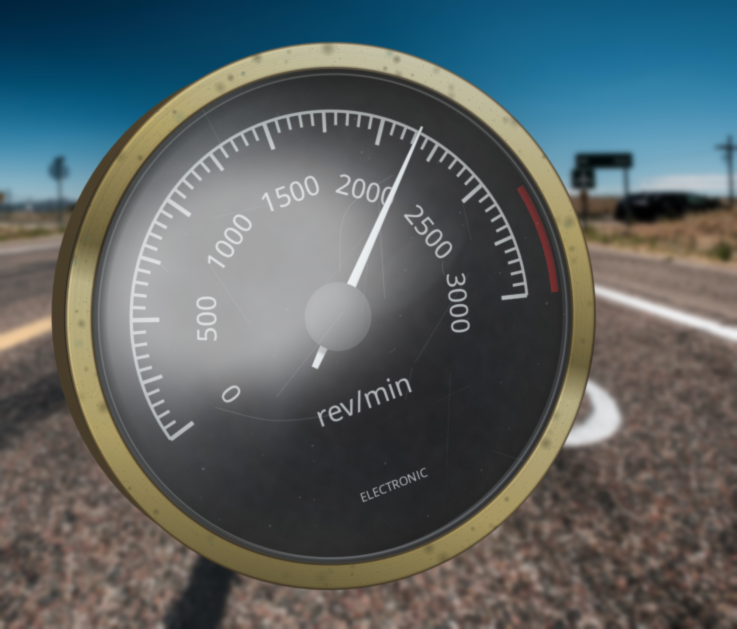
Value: 2150 rpm
